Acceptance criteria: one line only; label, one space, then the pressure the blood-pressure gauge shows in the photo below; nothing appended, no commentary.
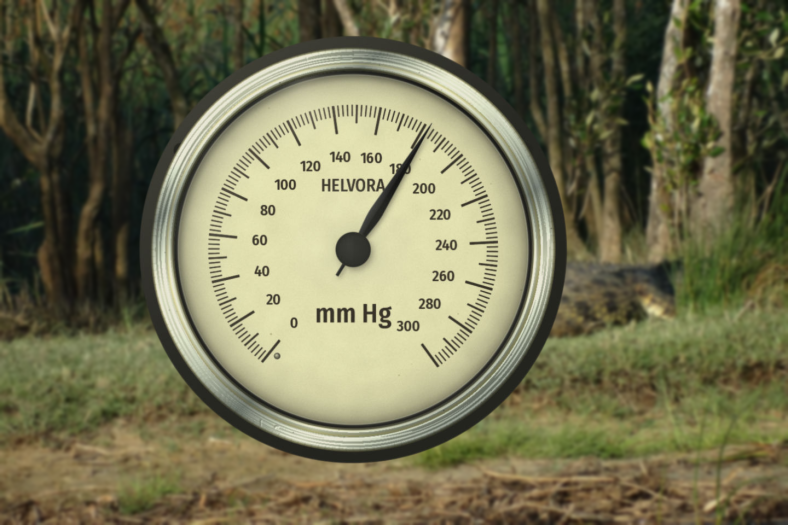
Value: 182 mmHg
